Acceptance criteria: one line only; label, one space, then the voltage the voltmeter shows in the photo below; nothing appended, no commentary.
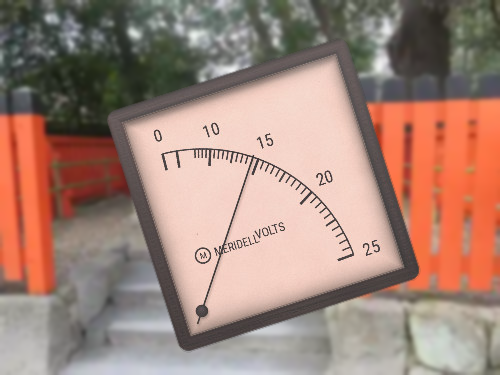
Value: 14.5 V
